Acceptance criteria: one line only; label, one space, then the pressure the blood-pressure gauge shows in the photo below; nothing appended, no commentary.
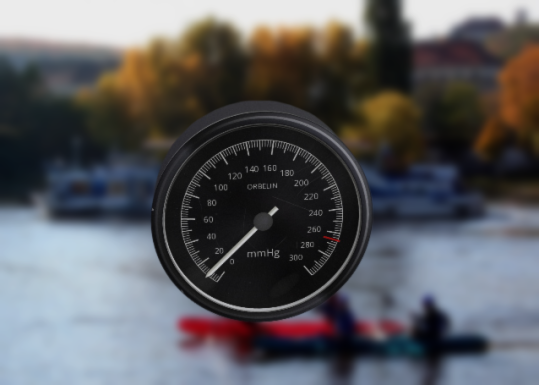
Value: 10 mmHg
